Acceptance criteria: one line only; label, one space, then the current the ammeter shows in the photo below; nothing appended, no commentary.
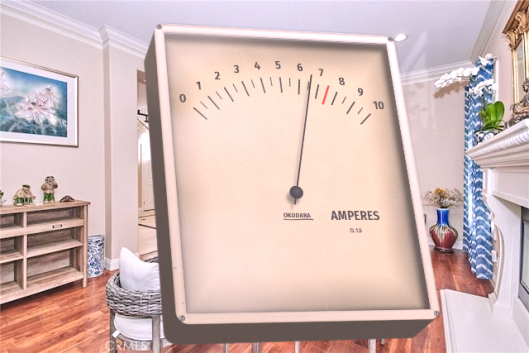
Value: 6.5 A
